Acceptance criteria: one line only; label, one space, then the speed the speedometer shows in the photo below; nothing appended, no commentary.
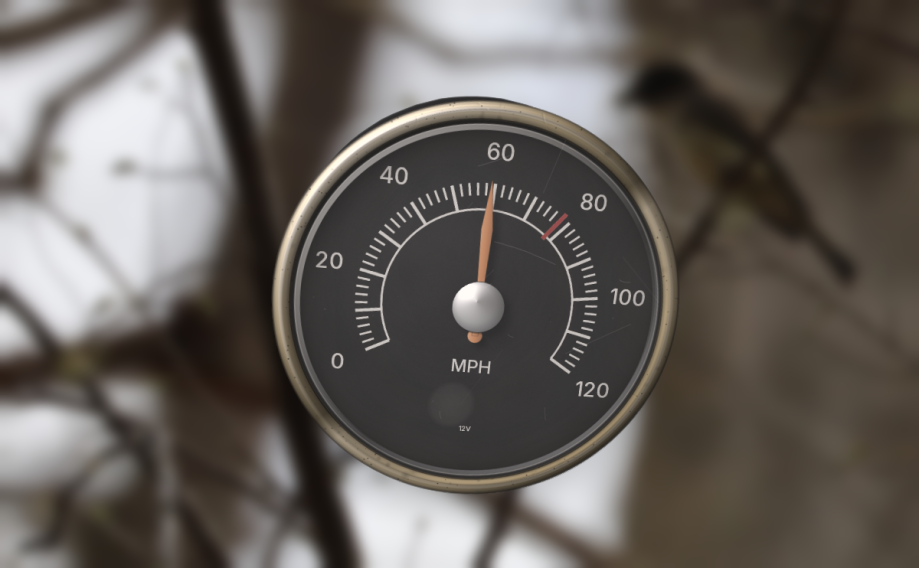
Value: 59 mph
